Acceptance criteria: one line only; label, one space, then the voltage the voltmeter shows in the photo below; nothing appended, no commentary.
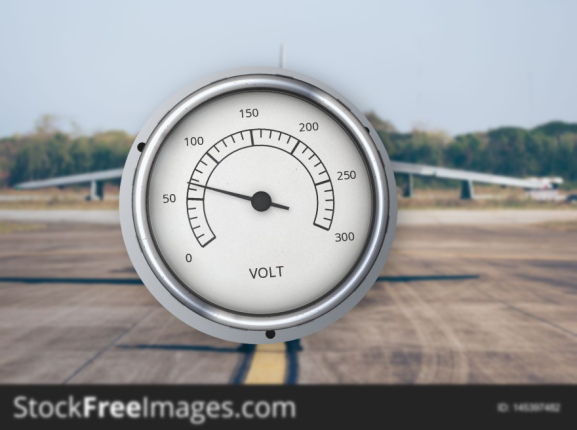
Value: 65 V
